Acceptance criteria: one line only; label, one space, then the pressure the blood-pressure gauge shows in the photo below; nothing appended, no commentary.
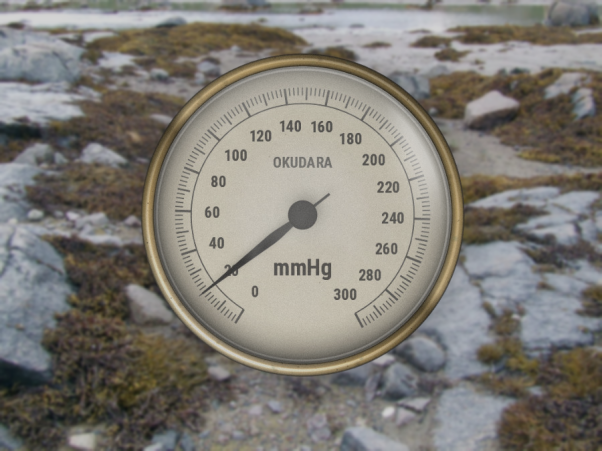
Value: 20 mmHg
